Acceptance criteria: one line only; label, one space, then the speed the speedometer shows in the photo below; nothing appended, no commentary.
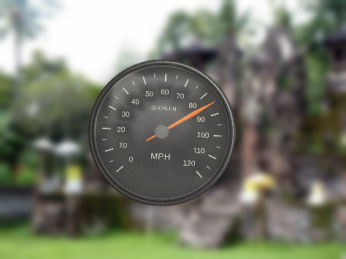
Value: 85 mph
